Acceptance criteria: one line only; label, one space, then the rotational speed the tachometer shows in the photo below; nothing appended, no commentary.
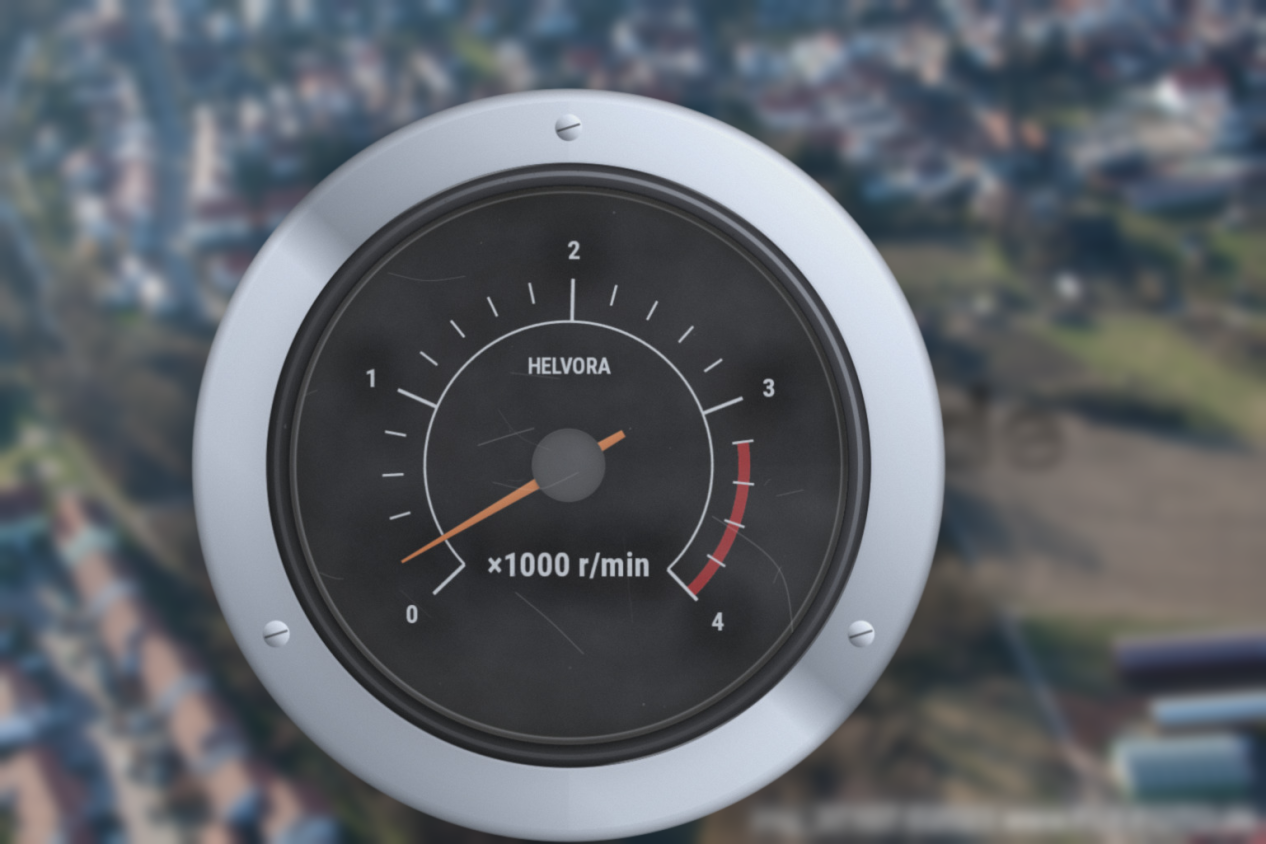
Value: 200 rpm
